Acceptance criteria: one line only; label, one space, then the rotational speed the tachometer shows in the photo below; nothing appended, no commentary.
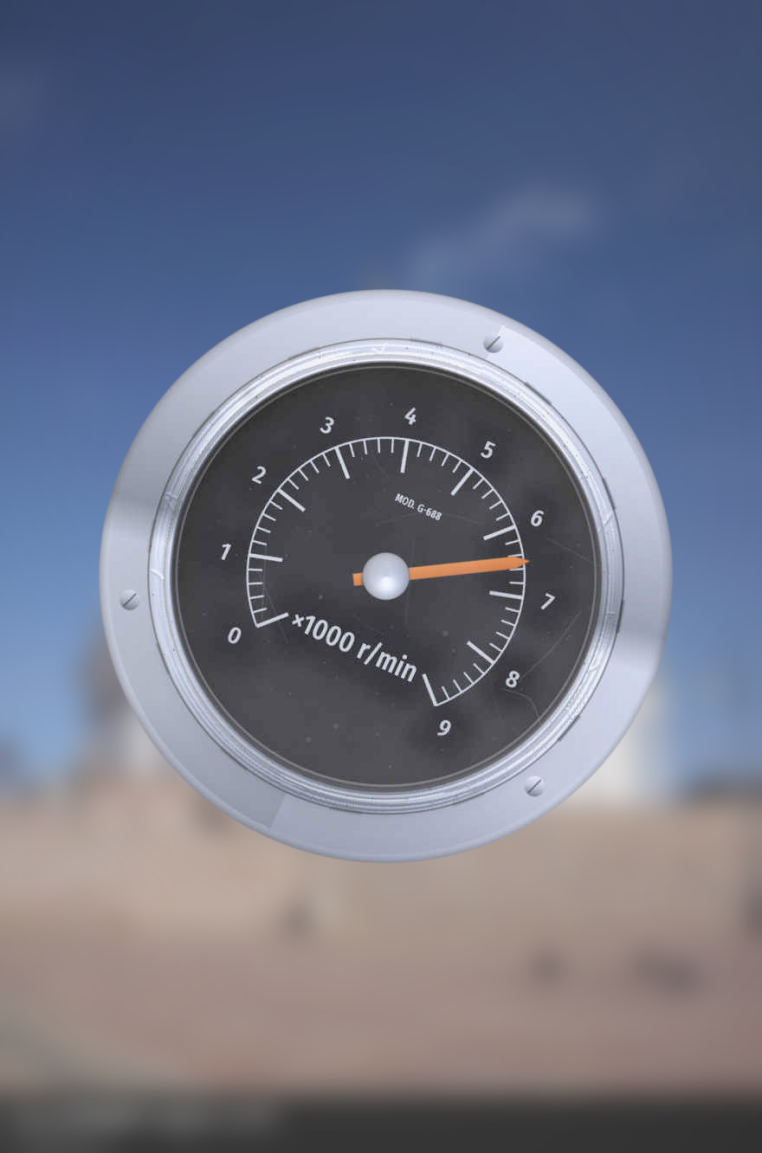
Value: 6500 rpm
